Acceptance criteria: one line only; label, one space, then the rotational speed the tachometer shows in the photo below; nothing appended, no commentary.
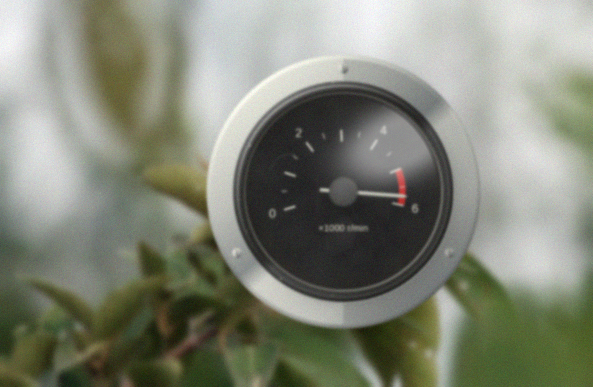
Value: 5750 rpm
